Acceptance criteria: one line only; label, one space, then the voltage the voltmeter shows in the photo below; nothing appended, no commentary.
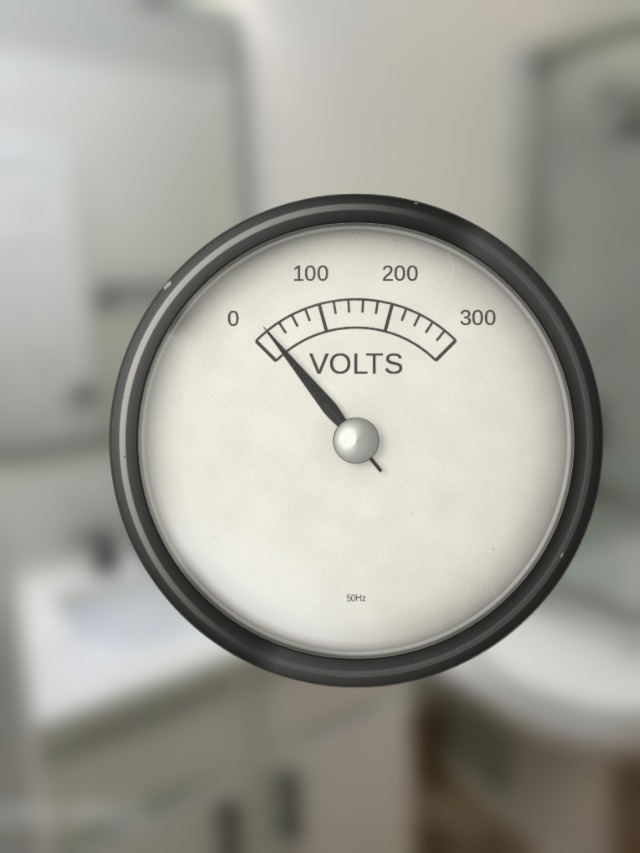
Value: 20 V
